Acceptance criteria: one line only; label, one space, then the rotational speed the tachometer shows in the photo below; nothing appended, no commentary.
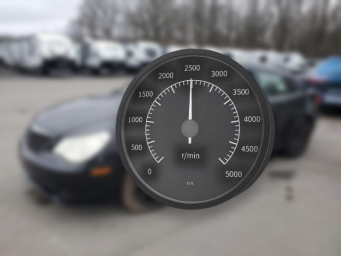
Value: 2500 rpm
